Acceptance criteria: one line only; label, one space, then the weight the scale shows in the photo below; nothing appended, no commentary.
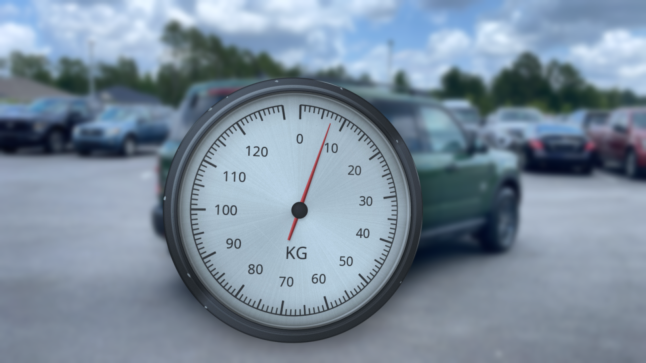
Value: 7 kg
